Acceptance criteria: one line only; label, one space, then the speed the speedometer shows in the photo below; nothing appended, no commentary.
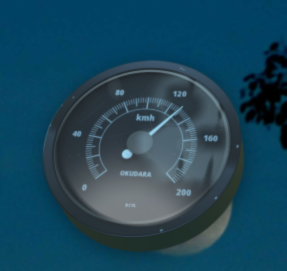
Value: 130 km/h
